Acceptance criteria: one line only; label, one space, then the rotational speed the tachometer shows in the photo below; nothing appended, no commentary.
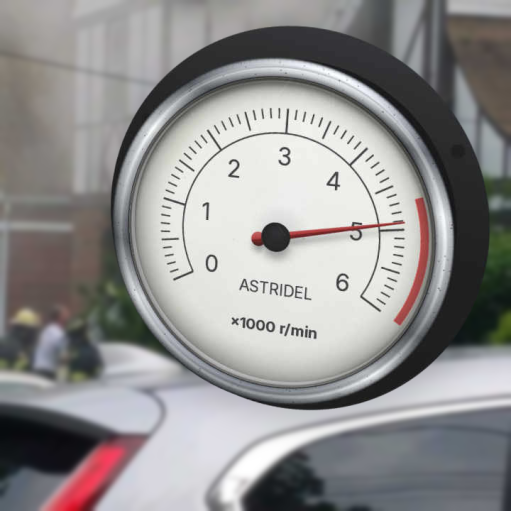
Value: 4900 rpm
